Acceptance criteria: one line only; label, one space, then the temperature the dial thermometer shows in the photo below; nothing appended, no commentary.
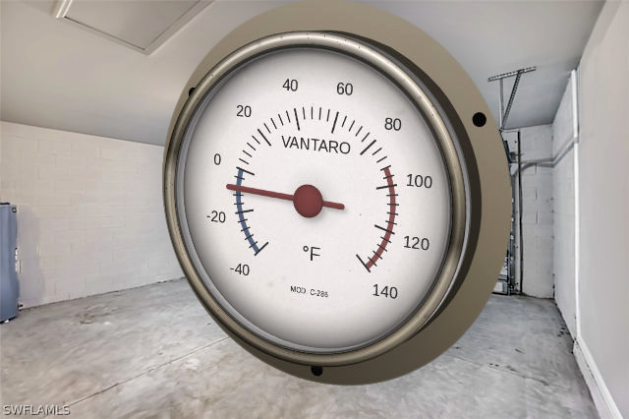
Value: -8 °F
